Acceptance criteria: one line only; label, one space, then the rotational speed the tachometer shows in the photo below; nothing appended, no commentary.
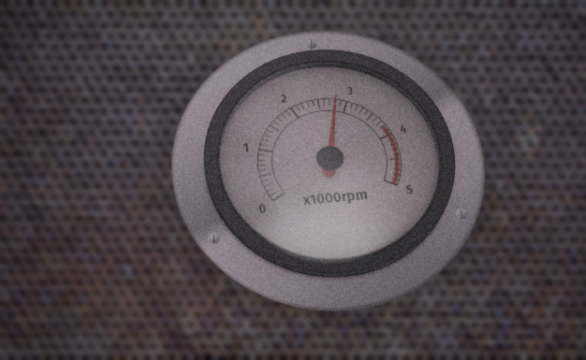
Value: 2800 rpm
